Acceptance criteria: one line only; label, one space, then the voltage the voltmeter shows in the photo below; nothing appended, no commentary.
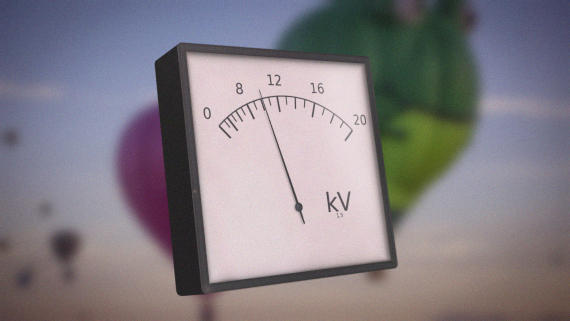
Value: 10 kV
